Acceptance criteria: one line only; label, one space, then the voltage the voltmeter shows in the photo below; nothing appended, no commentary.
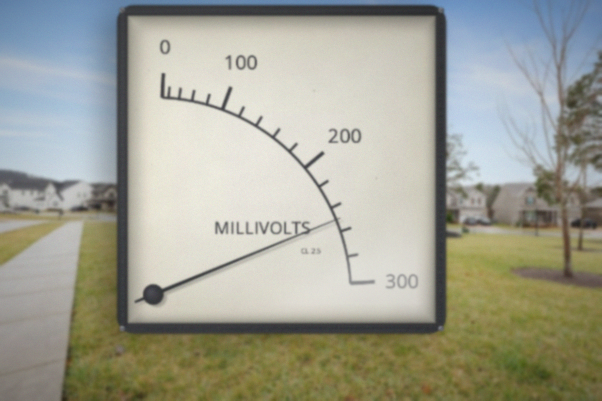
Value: 250 mV
